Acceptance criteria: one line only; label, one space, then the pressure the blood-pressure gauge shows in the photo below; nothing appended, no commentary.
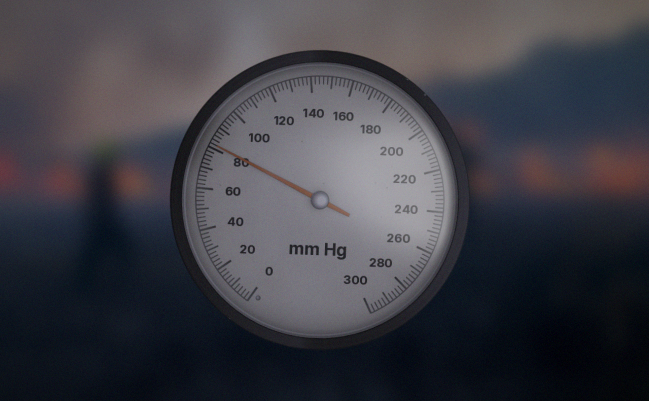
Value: 82 mmHg
